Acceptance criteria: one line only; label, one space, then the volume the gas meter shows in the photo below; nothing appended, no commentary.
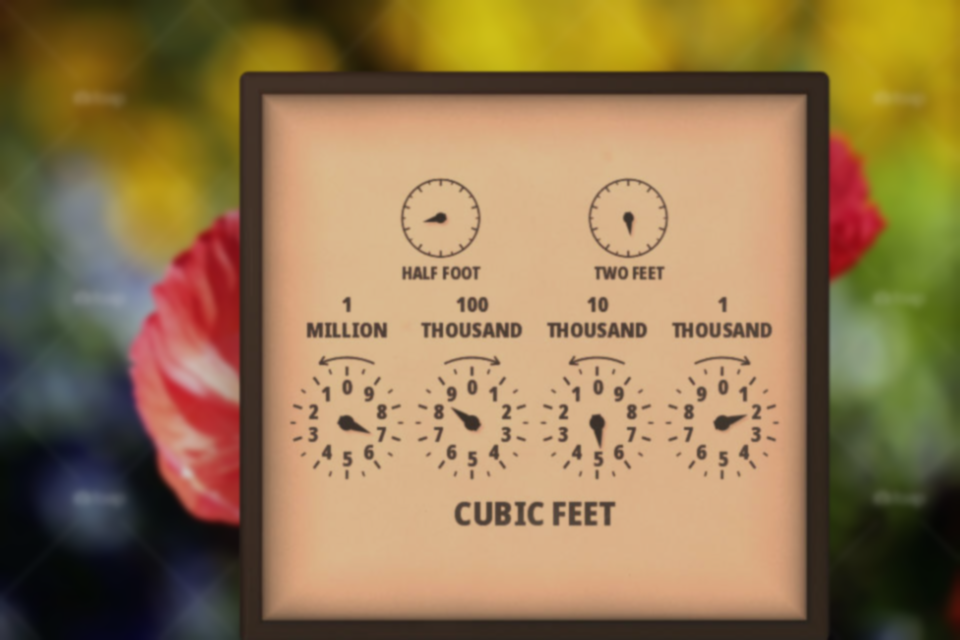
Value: 685200 ft³
